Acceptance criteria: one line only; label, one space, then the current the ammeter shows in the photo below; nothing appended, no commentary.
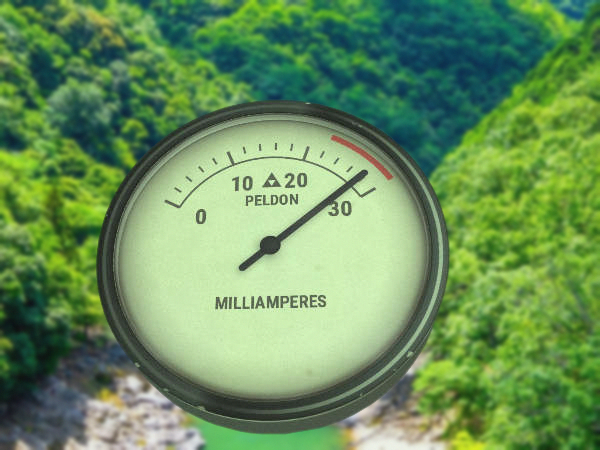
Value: 28 mA
